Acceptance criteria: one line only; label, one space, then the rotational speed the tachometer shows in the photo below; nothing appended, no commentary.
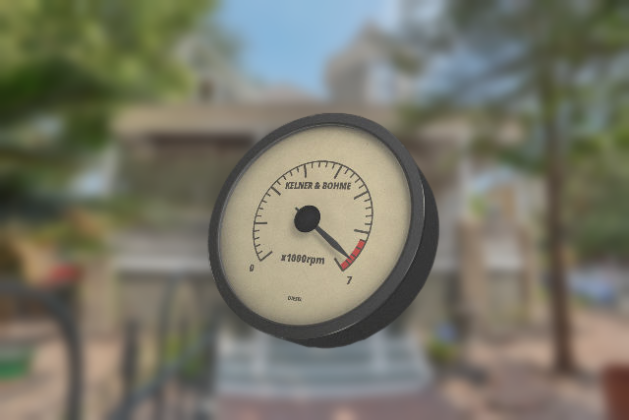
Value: 6700 rpm
